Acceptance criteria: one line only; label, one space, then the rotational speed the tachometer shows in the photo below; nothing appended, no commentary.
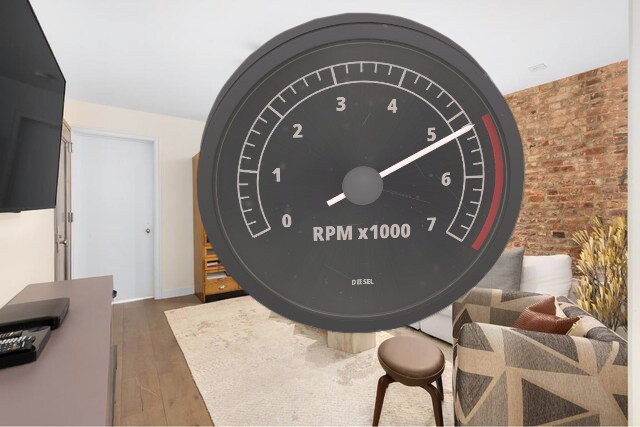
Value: 5200 rpm
